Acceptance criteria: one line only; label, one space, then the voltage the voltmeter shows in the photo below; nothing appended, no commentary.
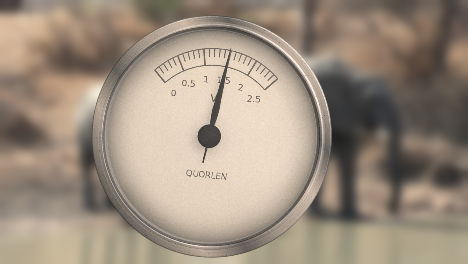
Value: 1.5 V
